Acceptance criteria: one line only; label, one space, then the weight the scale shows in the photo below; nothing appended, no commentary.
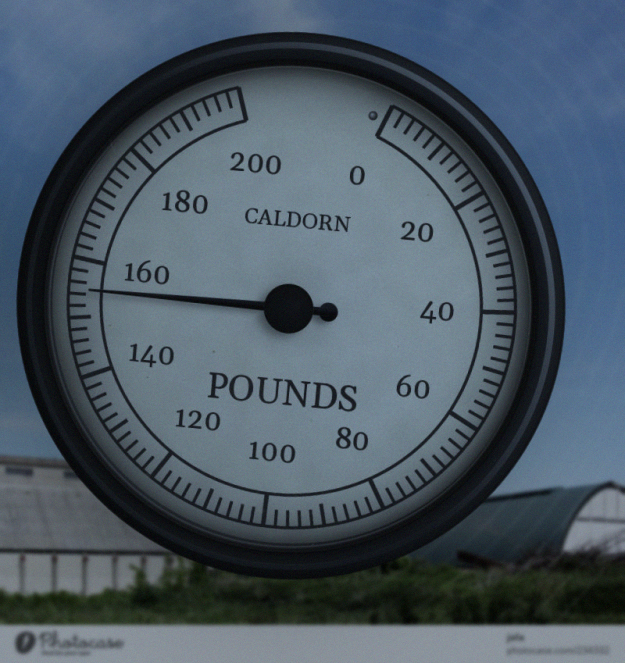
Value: 155 lb
